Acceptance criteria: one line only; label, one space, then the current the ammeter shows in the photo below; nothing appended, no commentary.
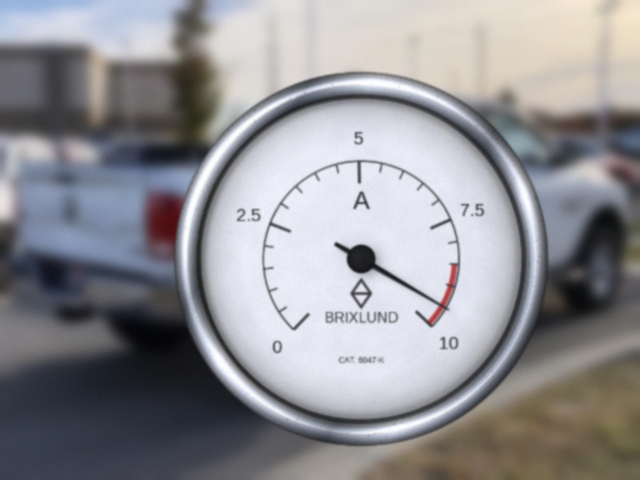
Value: 9.5 A
